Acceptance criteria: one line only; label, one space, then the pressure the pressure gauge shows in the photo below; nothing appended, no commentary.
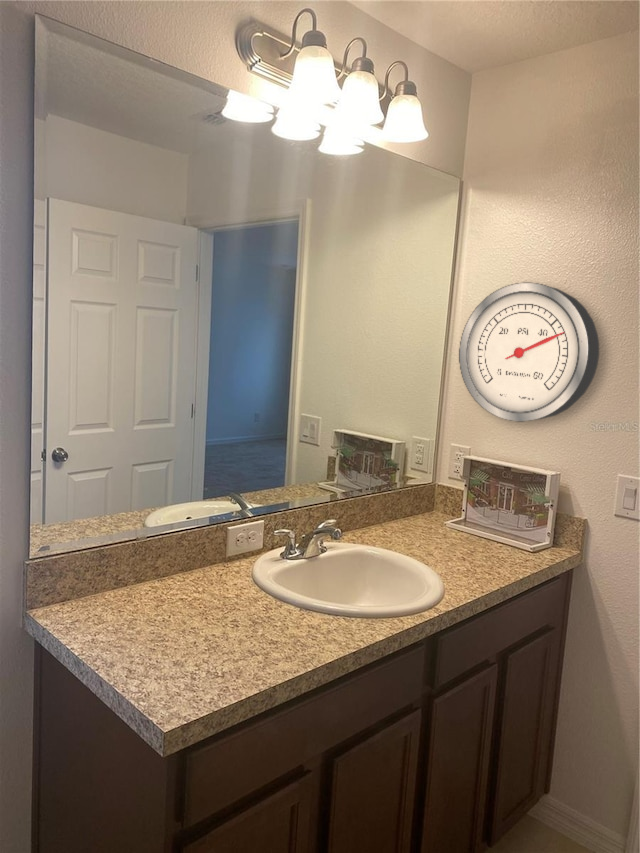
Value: 44 psi
